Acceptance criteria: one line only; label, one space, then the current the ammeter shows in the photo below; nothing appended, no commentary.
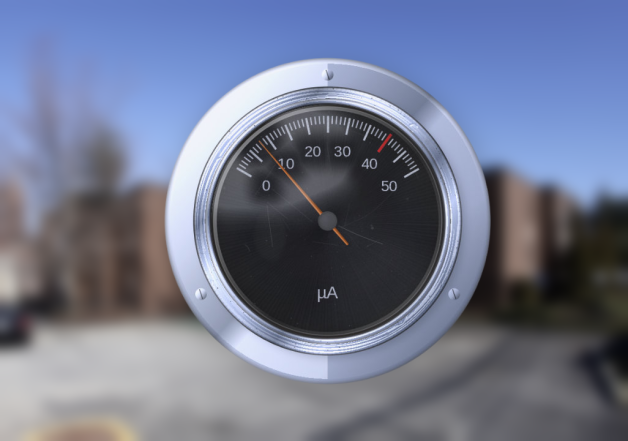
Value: 8 µA
